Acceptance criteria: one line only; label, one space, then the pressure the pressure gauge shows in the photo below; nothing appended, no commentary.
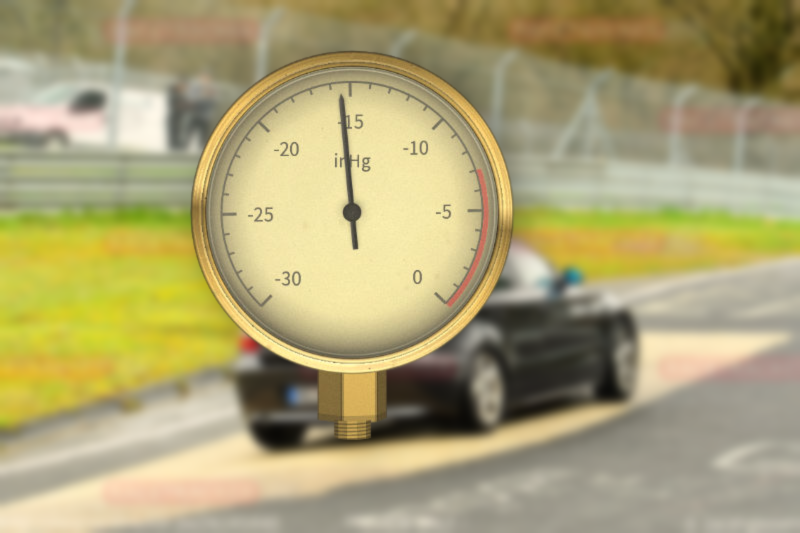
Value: -15.5 inHg
